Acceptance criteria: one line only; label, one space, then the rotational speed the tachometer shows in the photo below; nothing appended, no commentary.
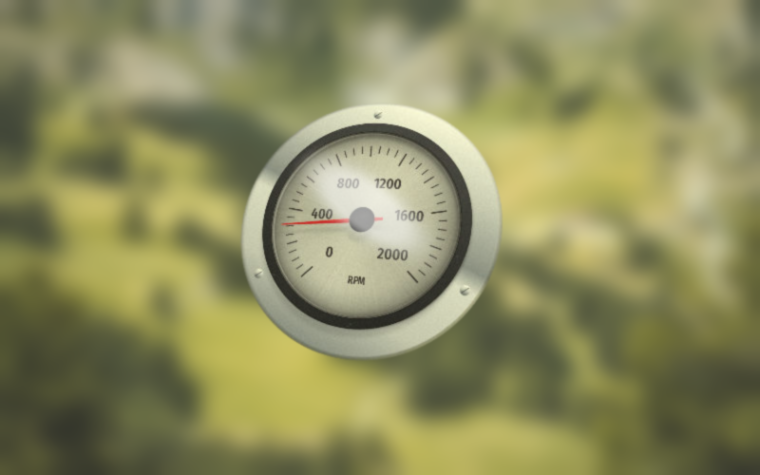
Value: 300 rpm
